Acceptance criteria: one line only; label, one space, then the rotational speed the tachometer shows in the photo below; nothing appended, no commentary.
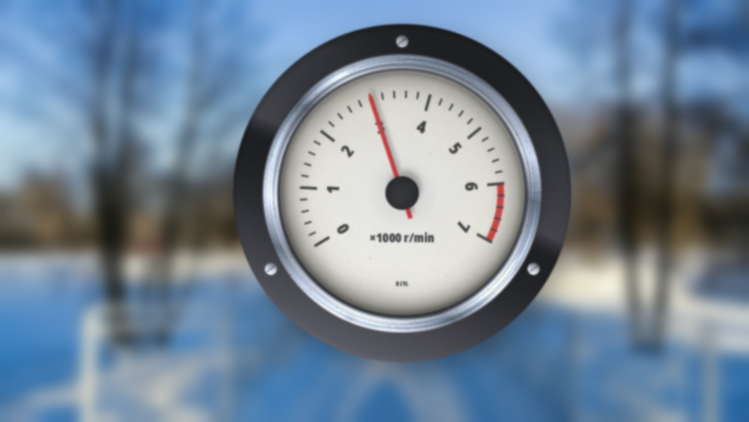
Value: 3000 rpm
